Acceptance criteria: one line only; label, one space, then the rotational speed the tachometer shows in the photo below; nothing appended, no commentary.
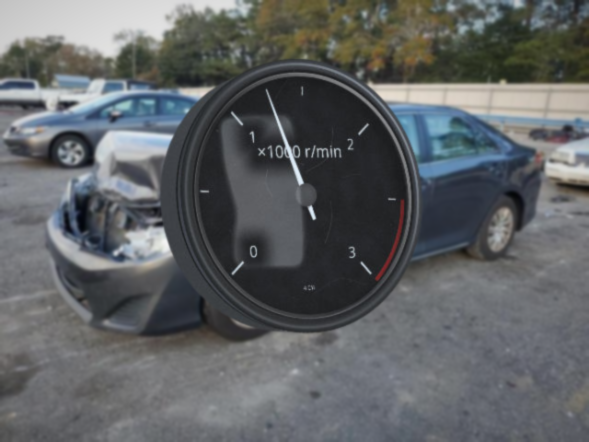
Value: 1250 rpm
